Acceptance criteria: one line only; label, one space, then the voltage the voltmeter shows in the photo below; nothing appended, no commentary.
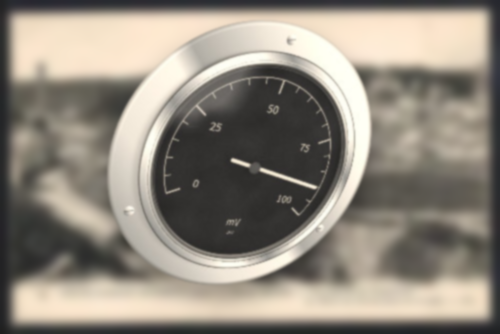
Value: 90 mV
